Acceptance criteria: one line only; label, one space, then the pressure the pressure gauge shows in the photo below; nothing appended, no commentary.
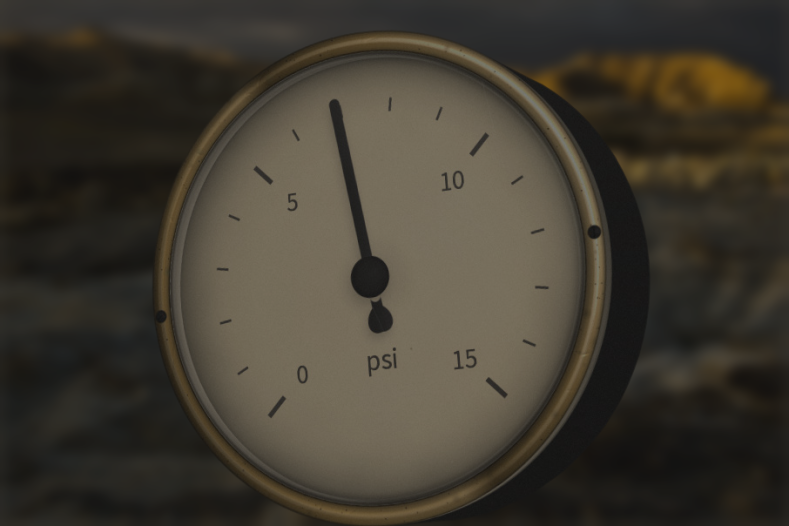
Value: 7 psi
